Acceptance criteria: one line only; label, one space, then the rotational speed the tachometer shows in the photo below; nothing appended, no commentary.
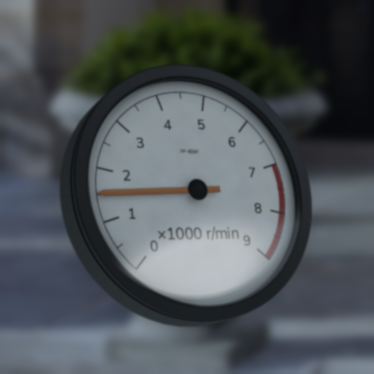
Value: 1500 rpm
